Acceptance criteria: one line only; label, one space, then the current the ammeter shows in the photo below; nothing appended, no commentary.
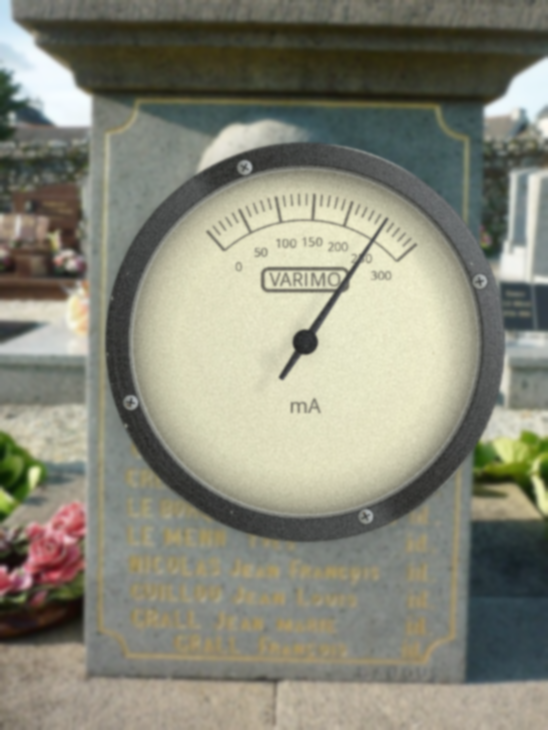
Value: 250 mA
